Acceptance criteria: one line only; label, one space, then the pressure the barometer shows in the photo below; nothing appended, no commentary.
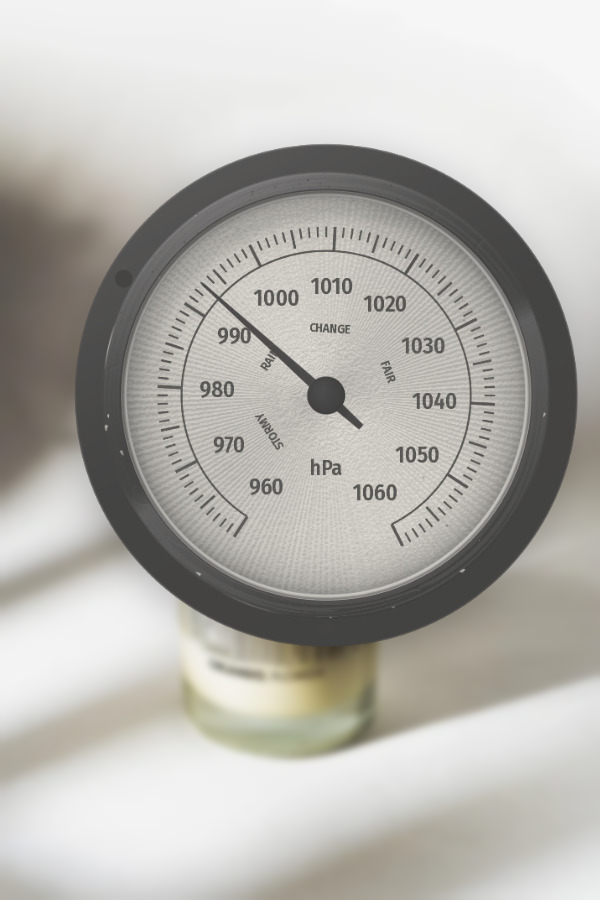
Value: 993 hPa
